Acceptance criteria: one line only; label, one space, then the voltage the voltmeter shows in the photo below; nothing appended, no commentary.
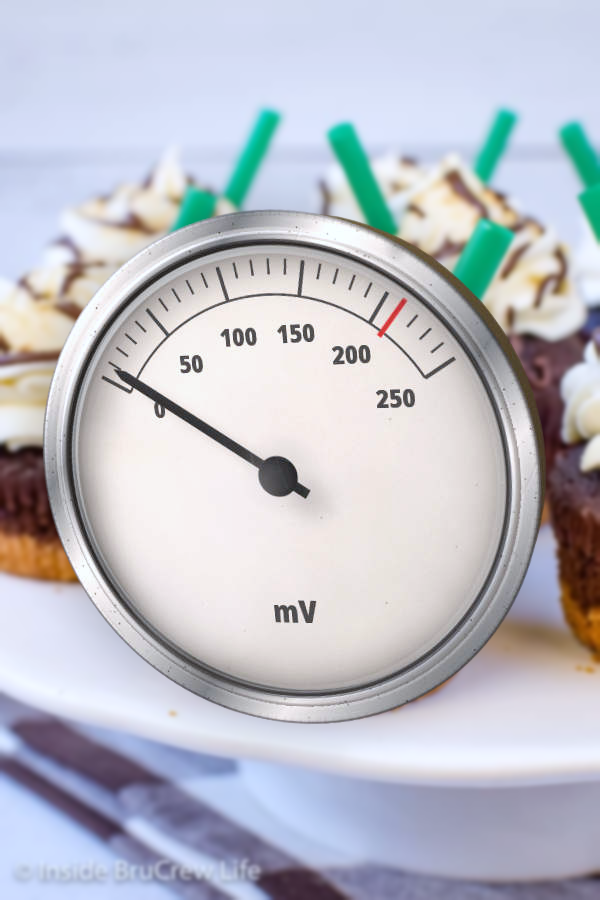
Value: 10 mV
